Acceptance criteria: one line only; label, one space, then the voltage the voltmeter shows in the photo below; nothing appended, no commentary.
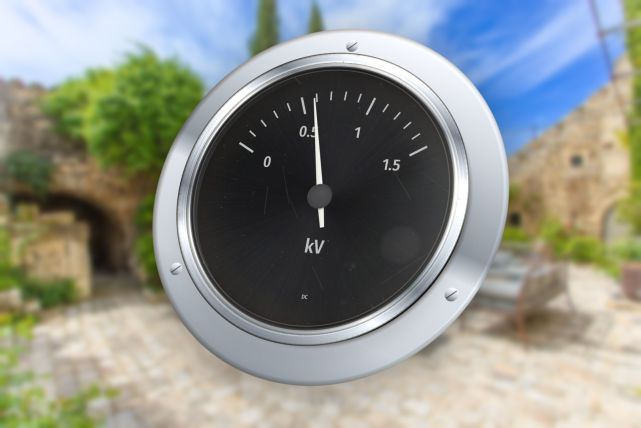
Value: 0.6 kV
